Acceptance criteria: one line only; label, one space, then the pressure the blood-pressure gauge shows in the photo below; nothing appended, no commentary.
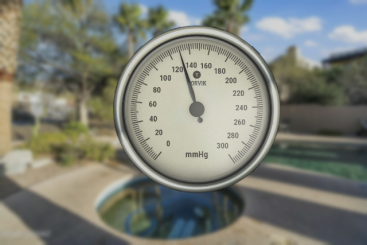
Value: 130 mmHg
